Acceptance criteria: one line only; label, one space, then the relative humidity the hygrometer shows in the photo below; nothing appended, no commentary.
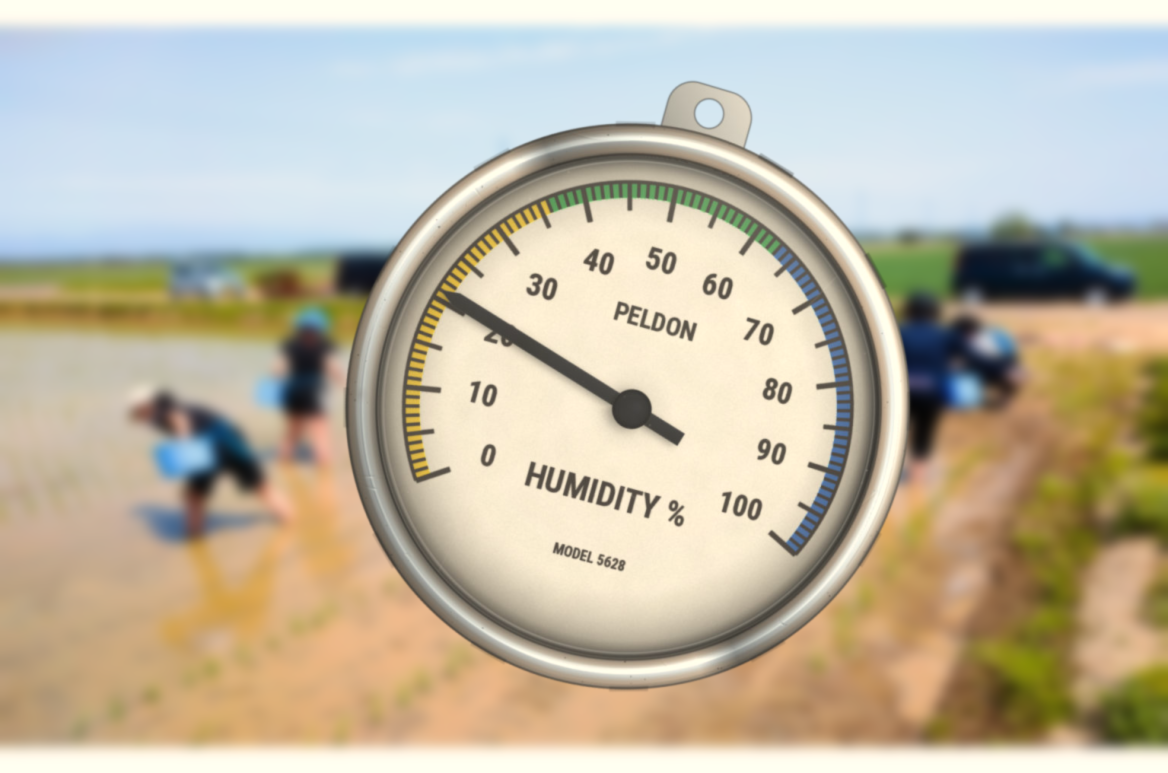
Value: 21 %
